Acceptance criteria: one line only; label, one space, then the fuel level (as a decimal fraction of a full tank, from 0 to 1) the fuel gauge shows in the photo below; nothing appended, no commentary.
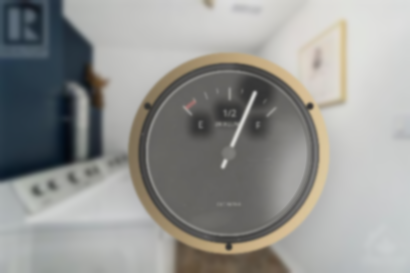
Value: 0.75
